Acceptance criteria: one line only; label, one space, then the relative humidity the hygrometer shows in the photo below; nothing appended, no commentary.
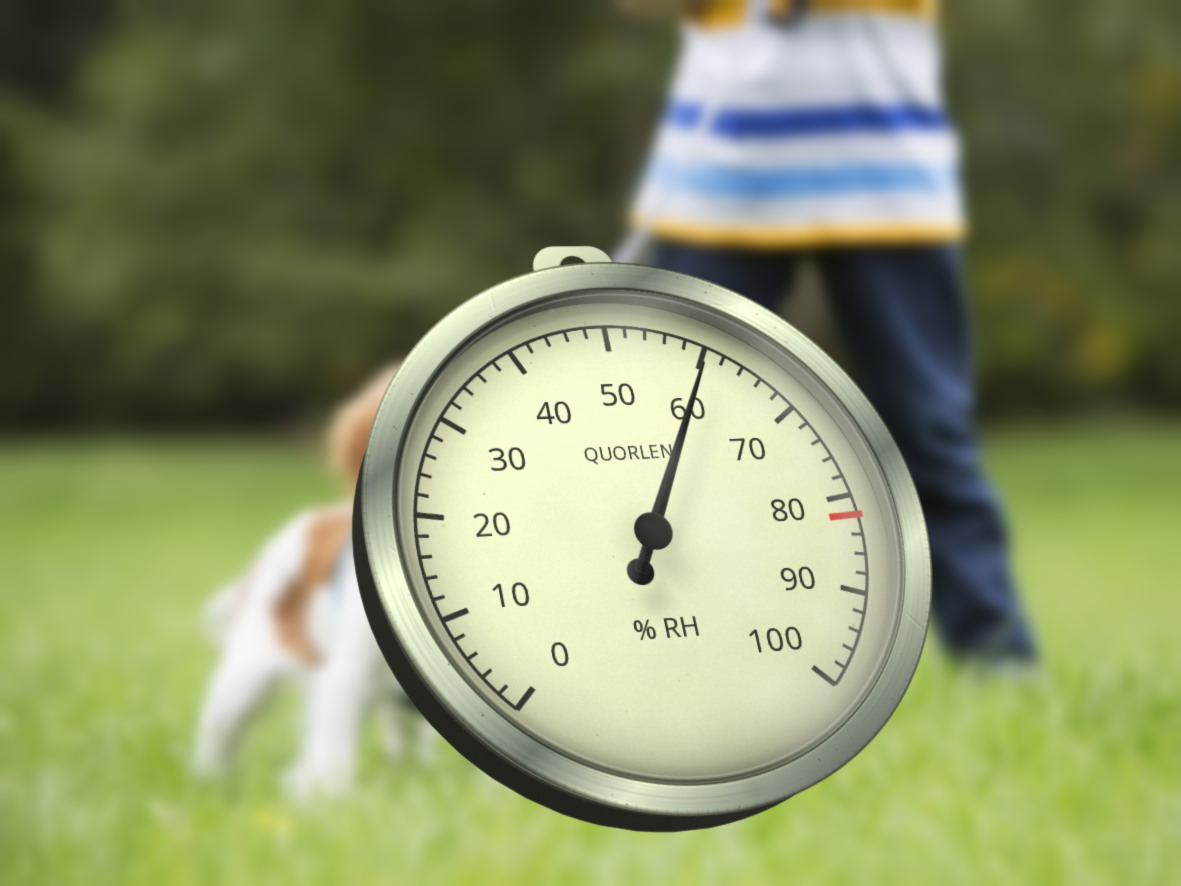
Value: 60 %
